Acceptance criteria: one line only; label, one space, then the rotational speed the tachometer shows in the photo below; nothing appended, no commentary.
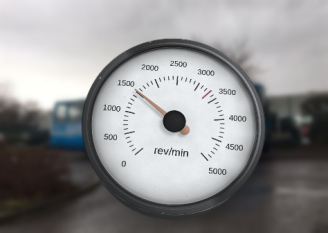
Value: 1500 rpm
